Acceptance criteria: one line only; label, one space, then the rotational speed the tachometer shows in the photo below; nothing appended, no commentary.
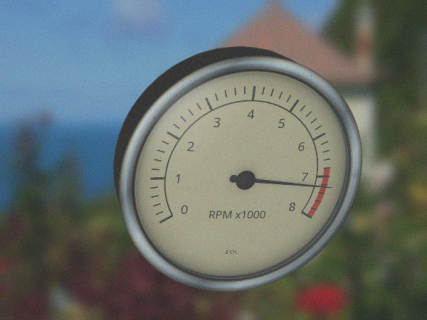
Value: 7200 rpm
